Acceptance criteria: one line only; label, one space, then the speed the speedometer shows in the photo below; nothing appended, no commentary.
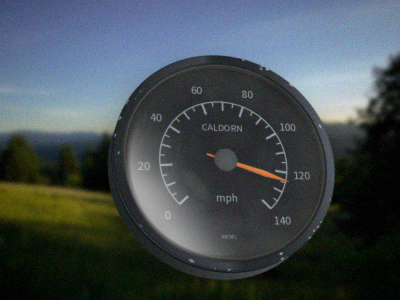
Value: 125 mph
